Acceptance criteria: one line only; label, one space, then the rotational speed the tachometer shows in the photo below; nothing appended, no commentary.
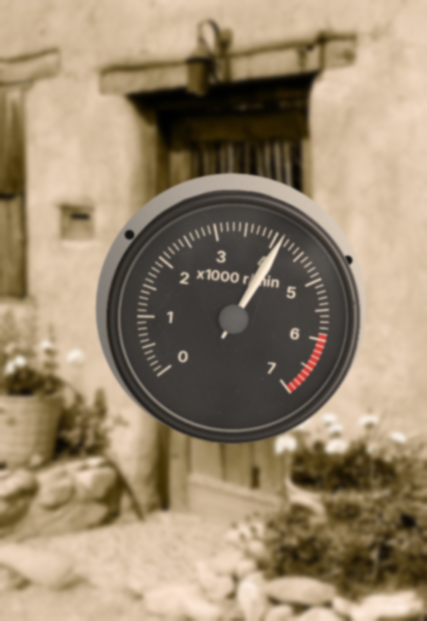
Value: 4100 rpm
